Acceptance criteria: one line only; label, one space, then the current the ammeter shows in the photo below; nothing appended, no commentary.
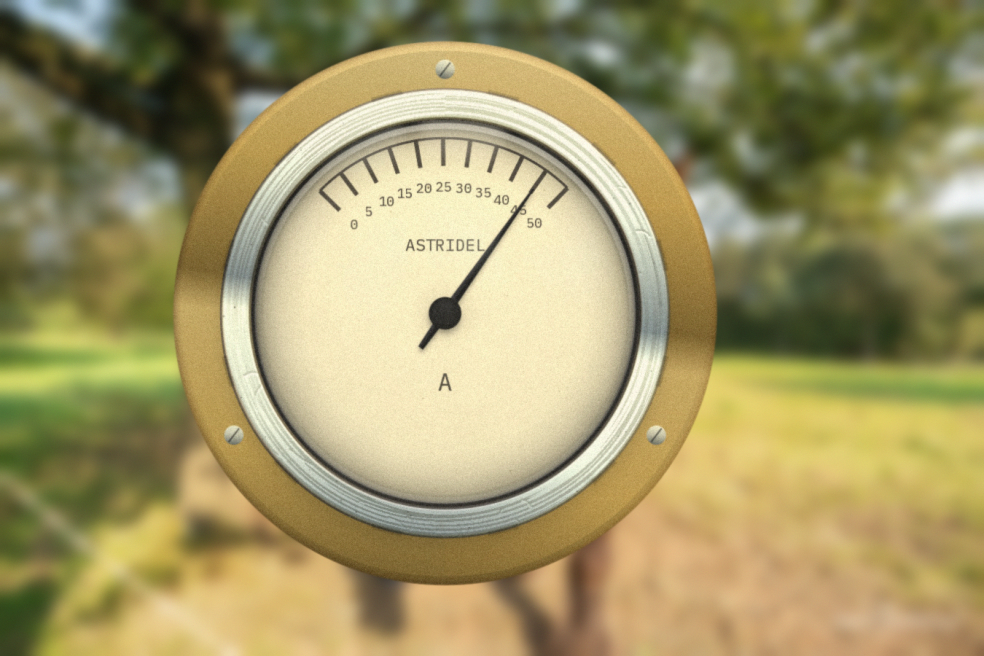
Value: 45 A
